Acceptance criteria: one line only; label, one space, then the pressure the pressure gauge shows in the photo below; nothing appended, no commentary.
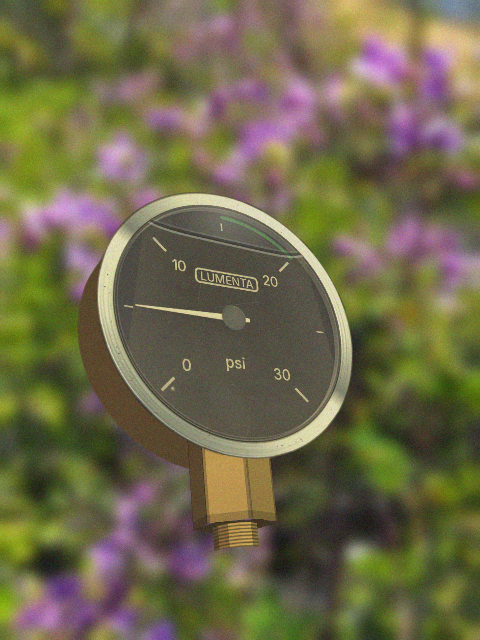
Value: 5 psi
